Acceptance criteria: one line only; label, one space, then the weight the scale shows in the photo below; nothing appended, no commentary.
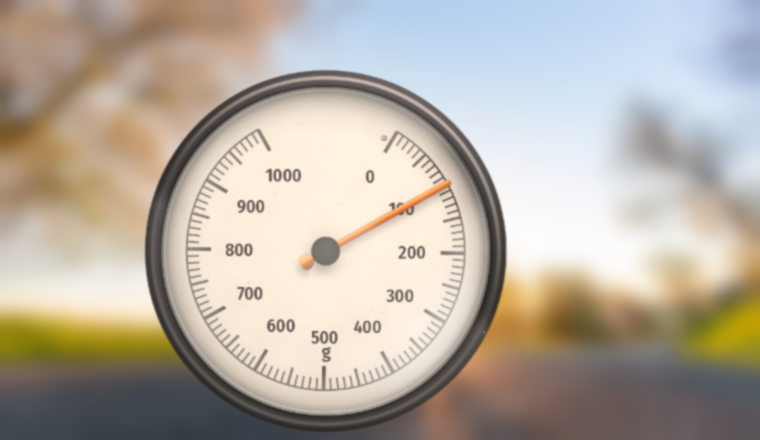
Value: 100 g
